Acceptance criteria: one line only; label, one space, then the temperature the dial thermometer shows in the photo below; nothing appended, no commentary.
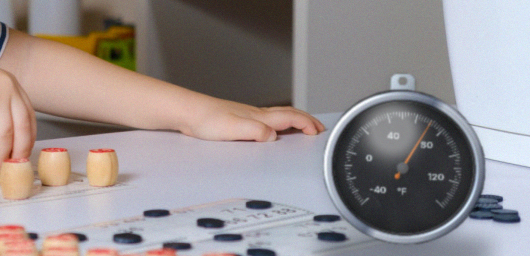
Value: 70 °F
